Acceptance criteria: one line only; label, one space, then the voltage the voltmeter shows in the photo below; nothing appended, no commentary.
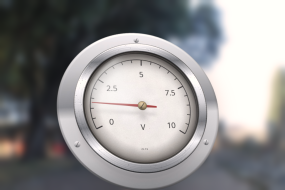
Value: 1.25 V
